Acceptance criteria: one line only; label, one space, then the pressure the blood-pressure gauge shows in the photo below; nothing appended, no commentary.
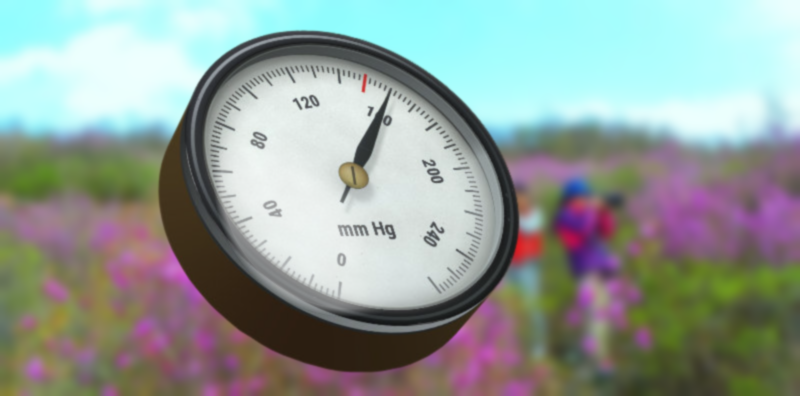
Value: 160 mmHg
